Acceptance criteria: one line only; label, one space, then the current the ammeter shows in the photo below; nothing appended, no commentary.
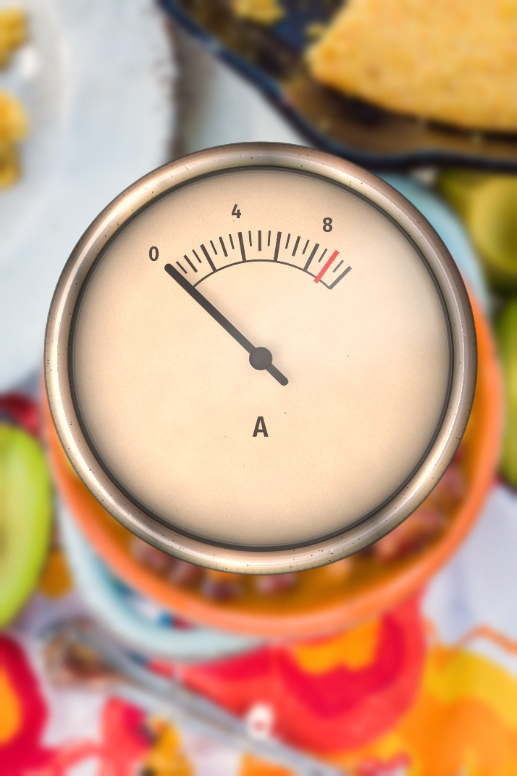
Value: 0 A
